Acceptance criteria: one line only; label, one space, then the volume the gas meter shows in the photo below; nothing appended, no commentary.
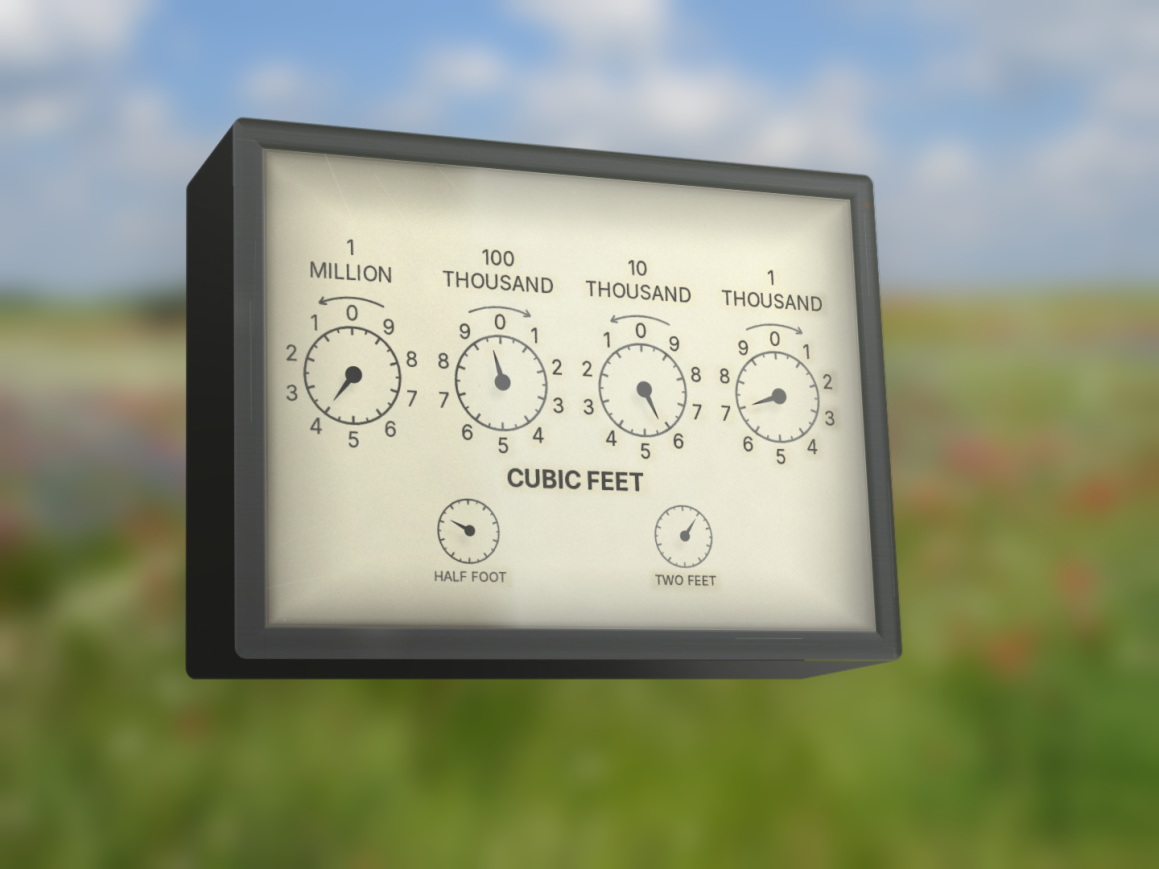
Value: 395700 ft³
